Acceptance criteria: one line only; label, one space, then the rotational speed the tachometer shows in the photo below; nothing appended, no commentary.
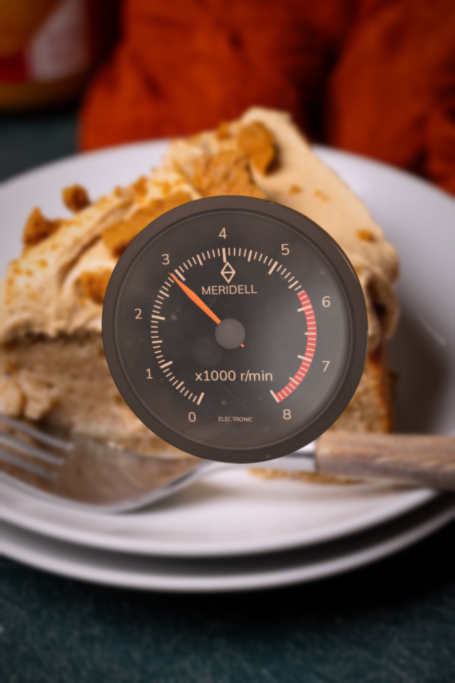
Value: 2900 rpm
